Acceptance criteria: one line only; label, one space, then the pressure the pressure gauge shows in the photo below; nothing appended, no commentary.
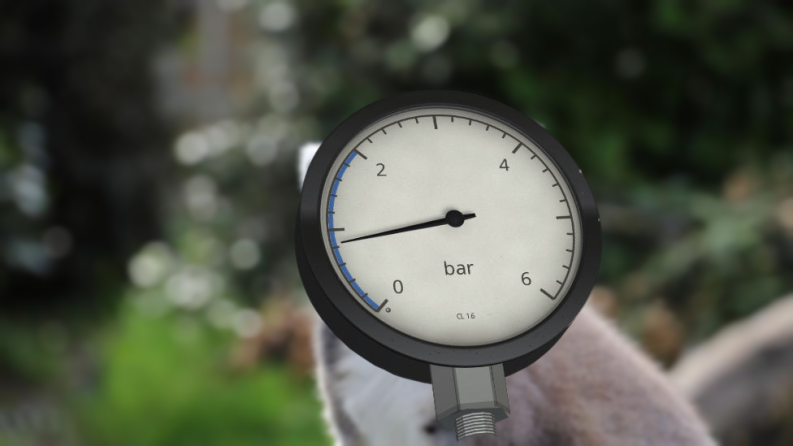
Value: 0.8 bar
